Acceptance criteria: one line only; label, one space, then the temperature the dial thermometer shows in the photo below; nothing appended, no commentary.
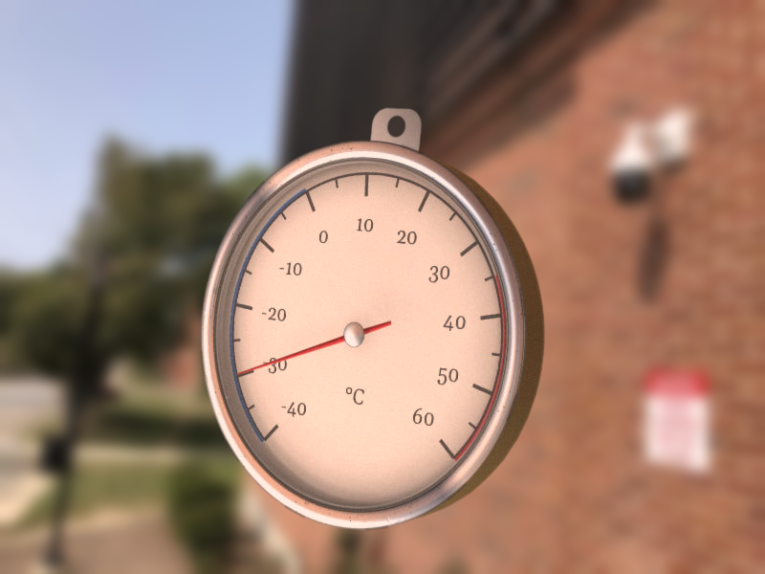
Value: -30 °C
